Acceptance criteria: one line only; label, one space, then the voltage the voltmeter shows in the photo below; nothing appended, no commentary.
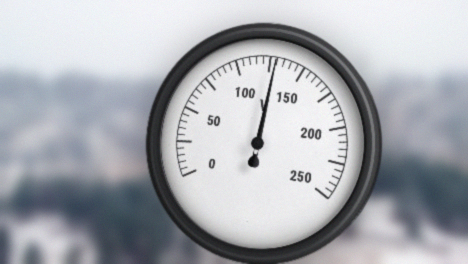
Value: 130 V
